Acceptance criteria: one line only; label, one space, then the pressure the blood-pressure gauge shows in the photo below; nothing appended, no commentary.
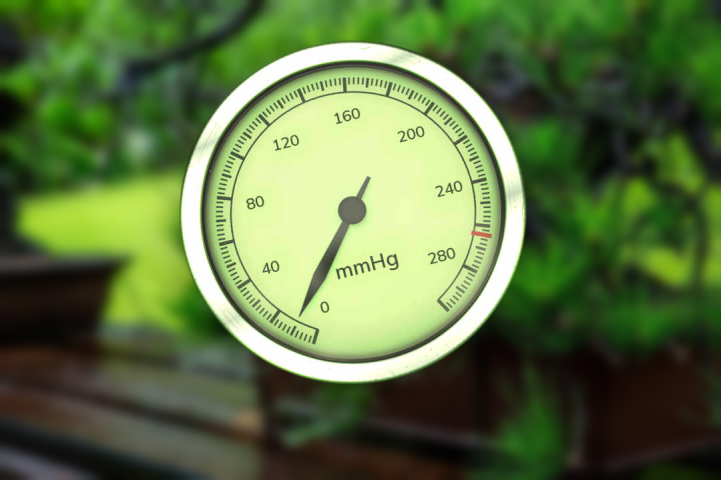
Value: 10 mmHg
